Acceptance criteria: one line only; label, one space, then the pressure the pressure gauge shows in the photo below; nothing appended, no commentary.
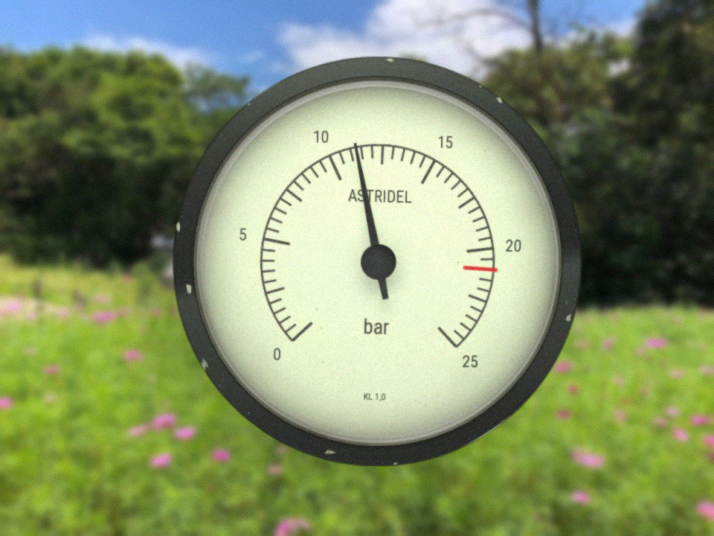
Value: 11.25 bar
